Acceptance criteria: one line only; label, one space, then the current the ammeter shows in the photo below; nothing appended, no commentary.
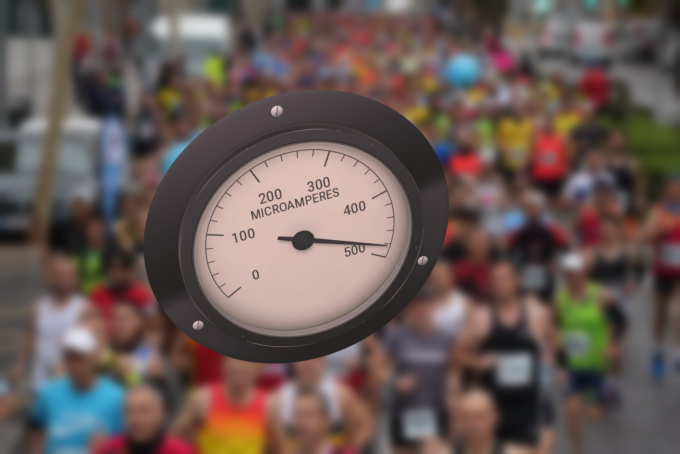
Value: 480 µA
